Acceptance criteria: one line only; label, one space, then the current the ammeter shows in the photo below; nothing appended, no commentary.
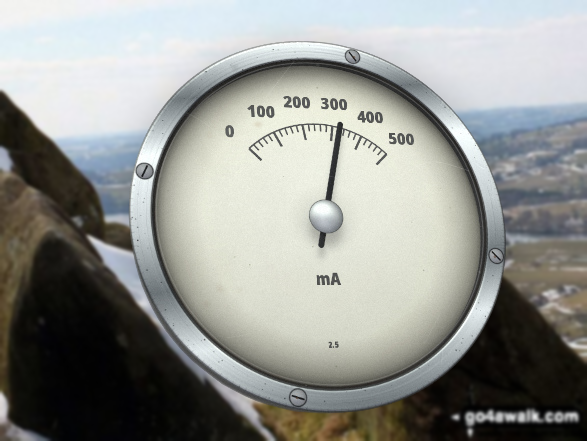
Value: 320 mA
